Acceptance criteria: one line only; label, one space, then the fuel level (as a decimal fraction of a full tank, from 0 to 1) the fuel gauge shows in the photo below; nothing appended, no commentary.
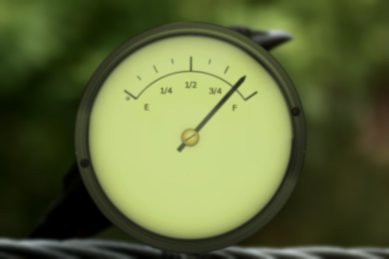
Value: 0.875
